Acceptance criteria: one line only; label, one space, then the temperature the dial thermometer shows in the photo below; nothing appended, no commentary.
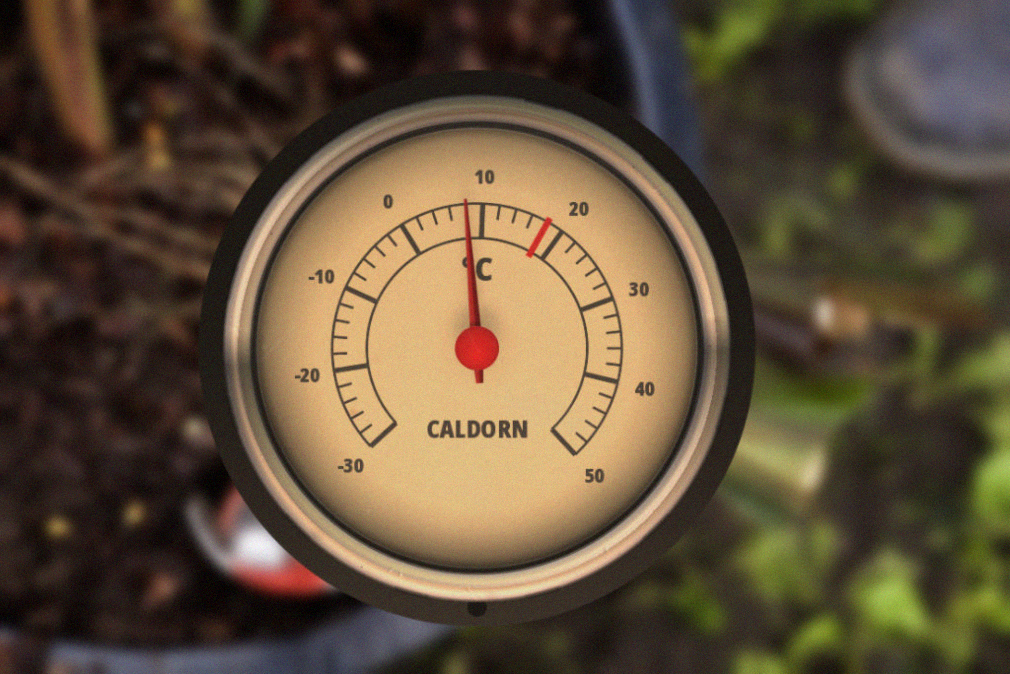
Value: 8 °C
